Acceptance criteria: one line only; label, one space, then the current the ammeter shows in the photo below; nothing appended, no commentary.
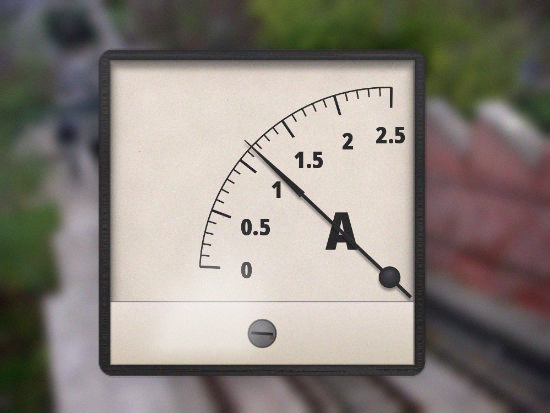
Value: 1.15 A
